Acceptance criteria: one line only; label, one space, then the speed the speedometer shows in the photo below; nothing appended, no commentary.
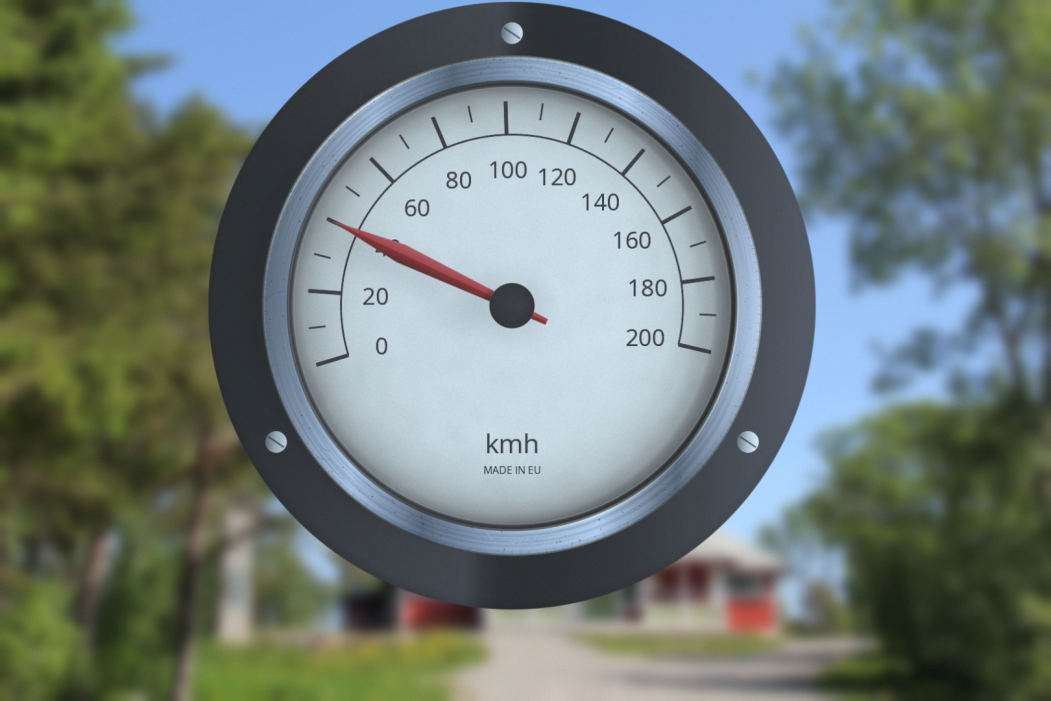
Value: 40 km/h
